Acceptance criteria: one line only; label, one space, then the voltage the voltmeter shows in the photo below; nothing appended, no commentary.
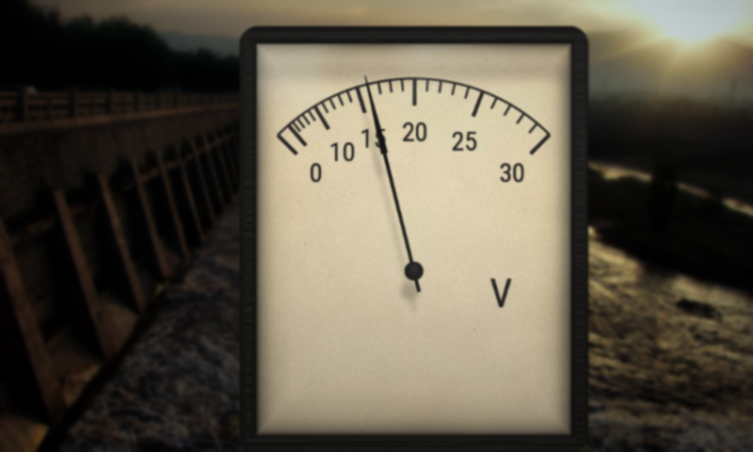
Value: 16 V
